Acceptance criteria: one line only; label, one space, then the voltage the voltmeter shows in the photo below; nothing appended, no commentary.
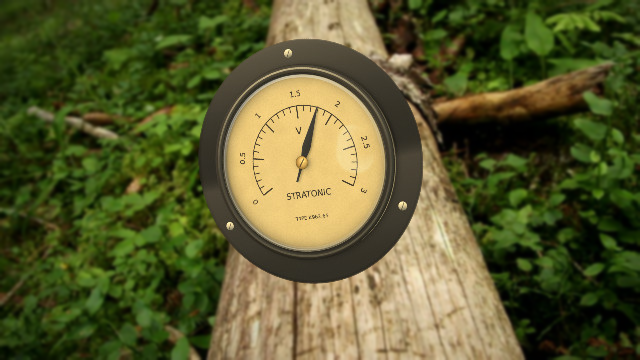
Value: 1.8 V
